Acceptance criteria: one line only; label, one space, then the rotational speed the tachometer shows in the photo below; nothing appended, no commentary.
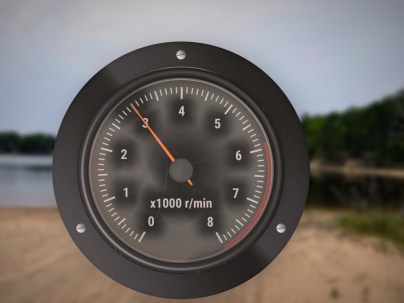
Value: 3000 rpm
